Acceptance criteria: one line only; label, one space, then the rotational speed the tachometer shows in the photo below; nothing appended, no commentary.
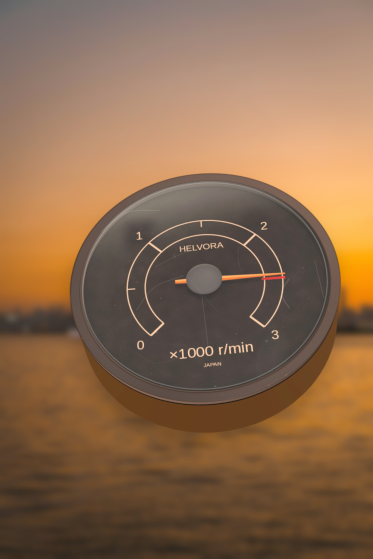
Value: 2500 rpm
